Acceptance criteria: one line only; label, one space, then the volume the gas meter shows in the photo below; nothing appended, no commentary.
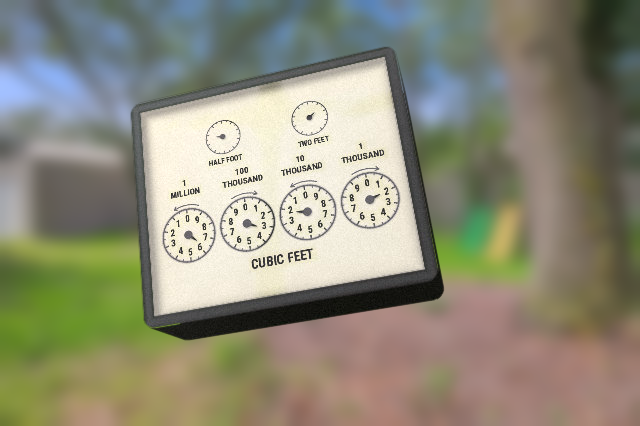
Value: 632200 ft³
